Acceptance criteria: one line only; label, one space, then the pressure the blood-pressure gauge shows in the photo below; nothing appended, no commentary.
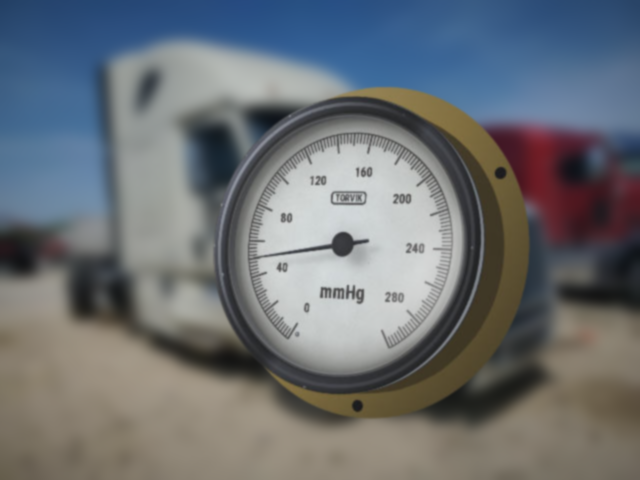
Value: 50 mmHg
